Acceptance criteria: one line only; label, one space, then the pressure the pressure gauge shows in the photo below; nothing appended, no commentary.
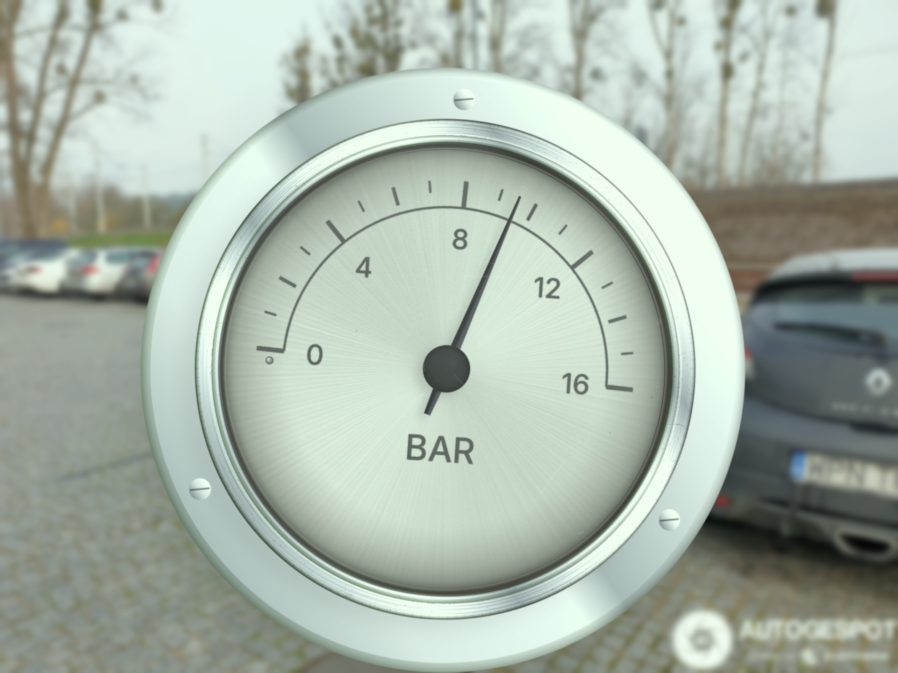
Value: 9.5 bar
